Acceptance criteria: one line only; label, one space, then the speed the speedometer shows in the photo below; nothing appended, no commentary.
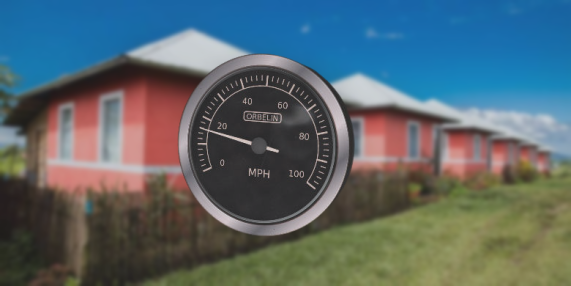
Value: 16 mph
